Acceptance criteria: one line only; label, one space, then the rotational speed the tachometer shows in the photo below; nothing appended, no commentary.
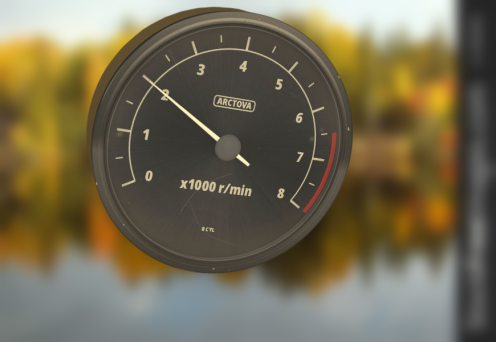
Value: 2000 rpm
